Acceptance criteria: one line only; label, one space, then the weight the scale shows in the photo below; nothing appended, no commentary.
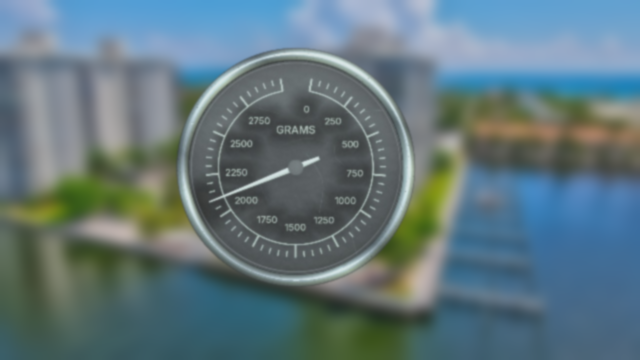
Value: 2100 g
